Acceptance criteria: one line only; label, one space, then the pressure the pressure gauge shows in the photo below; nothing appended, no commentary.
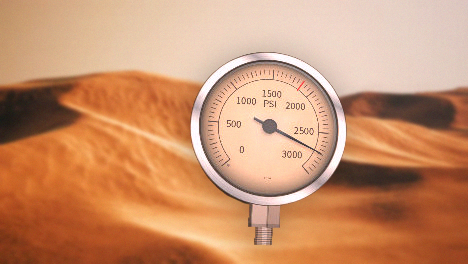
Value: 2750 psi
